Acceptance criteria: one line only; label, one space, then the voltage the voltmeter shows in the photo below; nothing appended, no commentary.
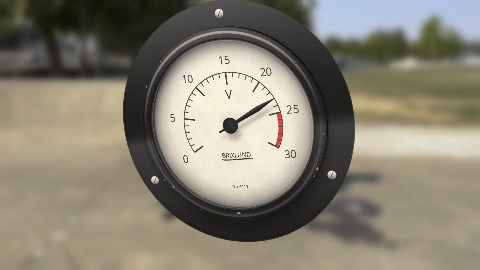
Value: 23 V
